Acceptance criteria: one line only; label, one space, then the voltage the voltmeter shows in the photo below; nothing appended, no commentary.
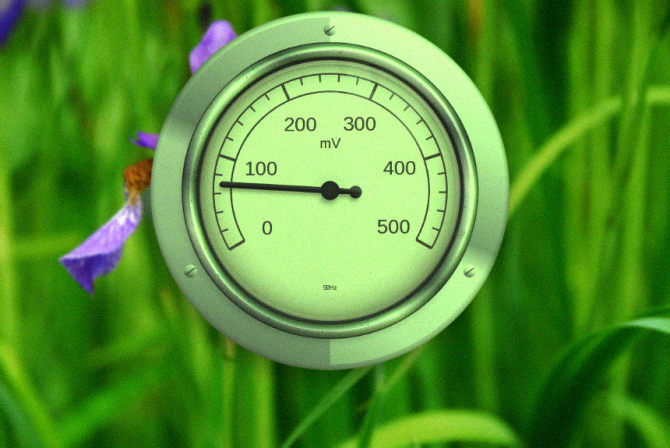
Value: 70 mV
